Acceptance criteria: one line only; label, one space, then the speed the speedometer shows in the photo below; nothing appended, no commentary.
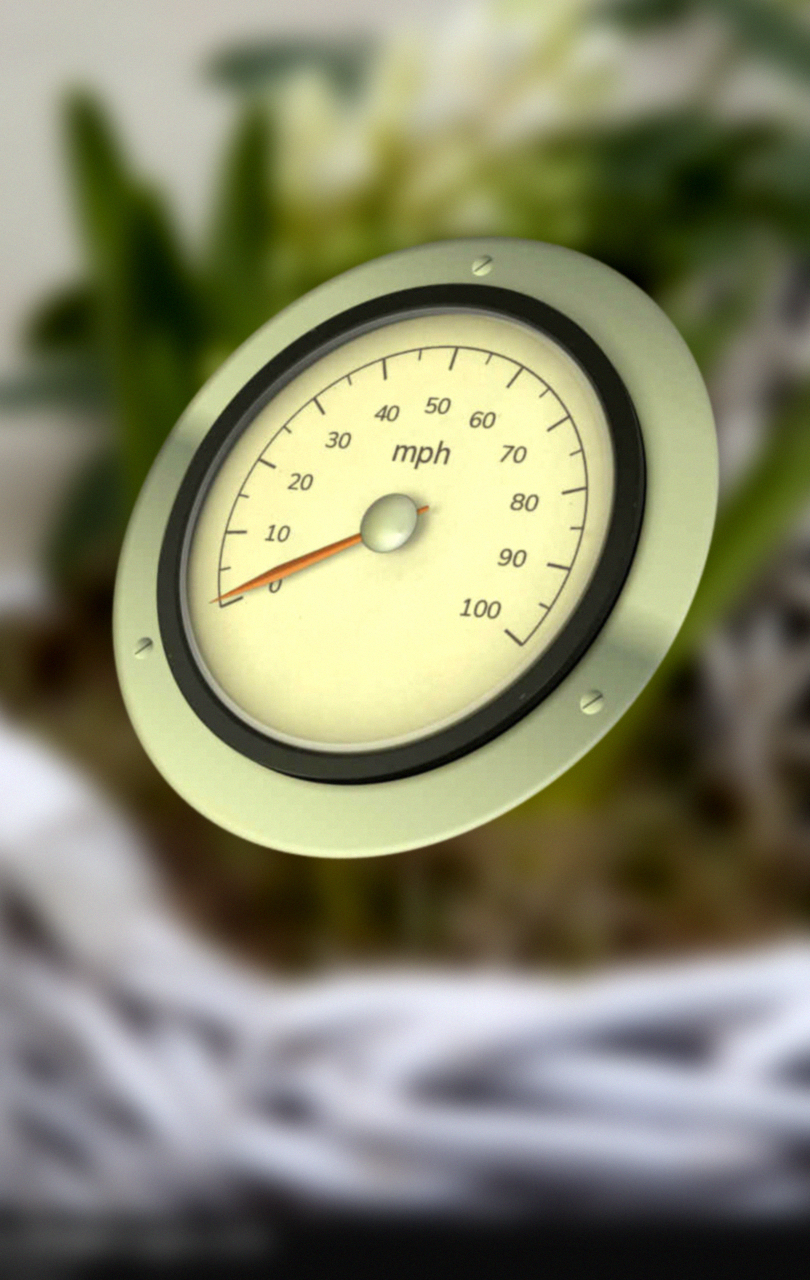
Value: 0 mph
